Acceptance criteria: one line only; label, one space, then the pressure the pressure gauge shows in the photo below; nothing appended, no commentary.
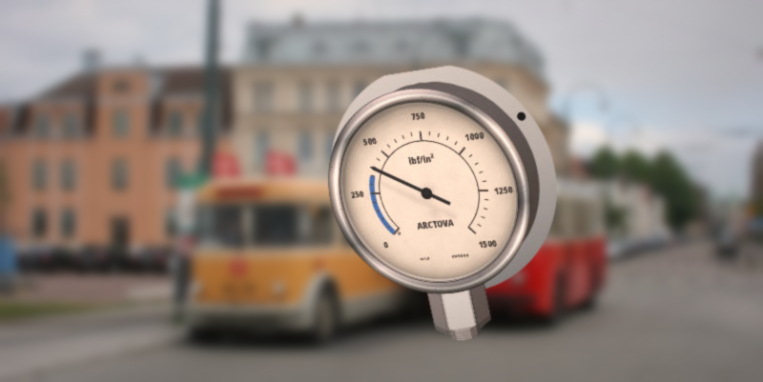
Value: 400 psi
